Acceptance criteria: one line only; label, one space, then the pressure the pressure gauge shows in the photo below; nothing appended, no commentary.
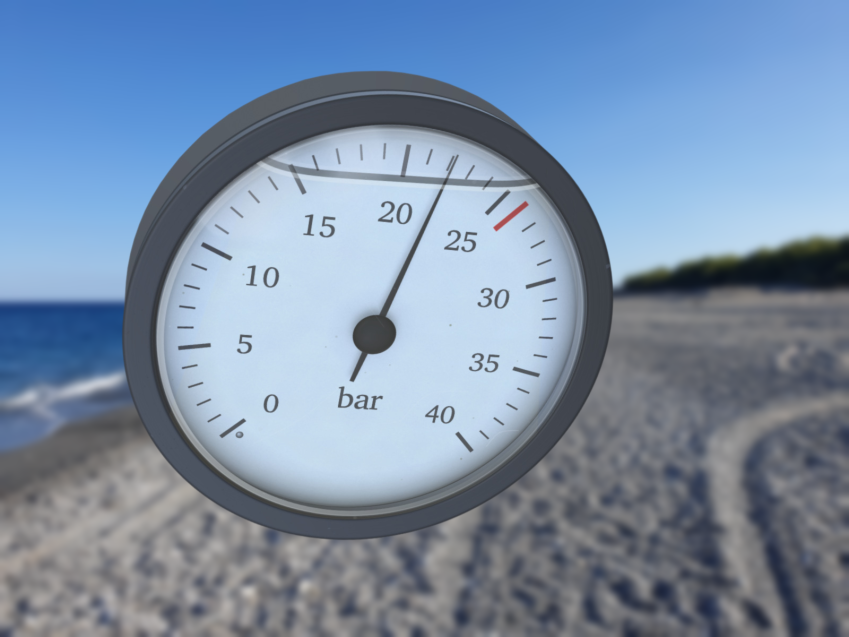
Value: 22 bar
